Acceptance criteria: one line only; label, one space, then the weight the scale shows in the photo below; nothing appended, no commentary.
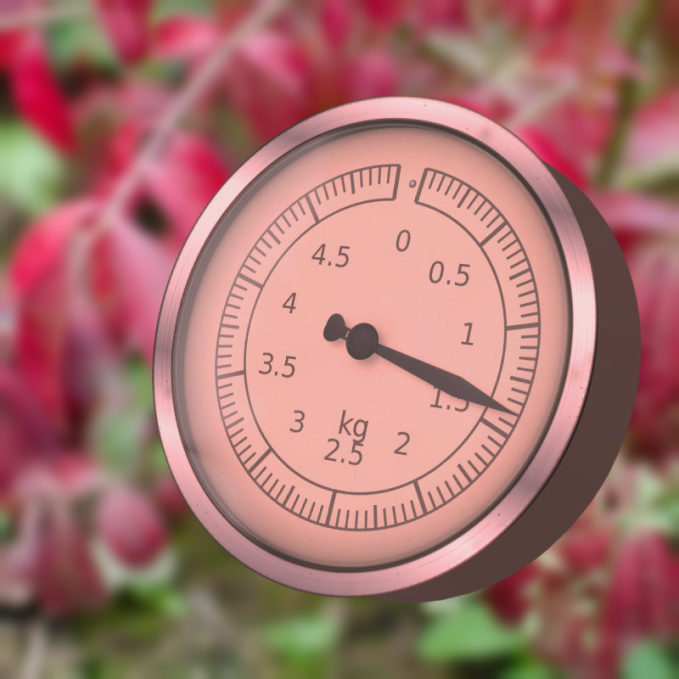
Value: 1.4 kg
